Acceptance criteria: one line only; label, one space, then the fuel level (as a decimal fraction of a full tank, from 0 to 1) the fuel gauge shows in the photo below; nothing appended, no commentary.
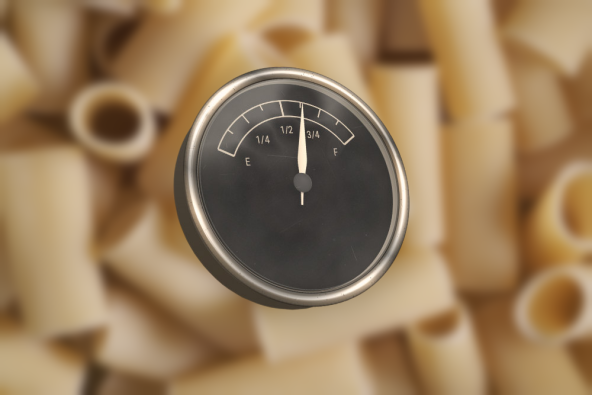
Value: 0.625
